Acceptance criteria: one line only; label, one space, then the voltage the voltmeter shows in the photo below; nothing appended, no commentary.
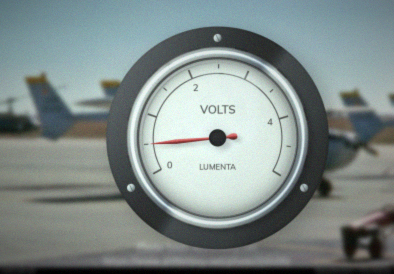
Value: 0.5 V
